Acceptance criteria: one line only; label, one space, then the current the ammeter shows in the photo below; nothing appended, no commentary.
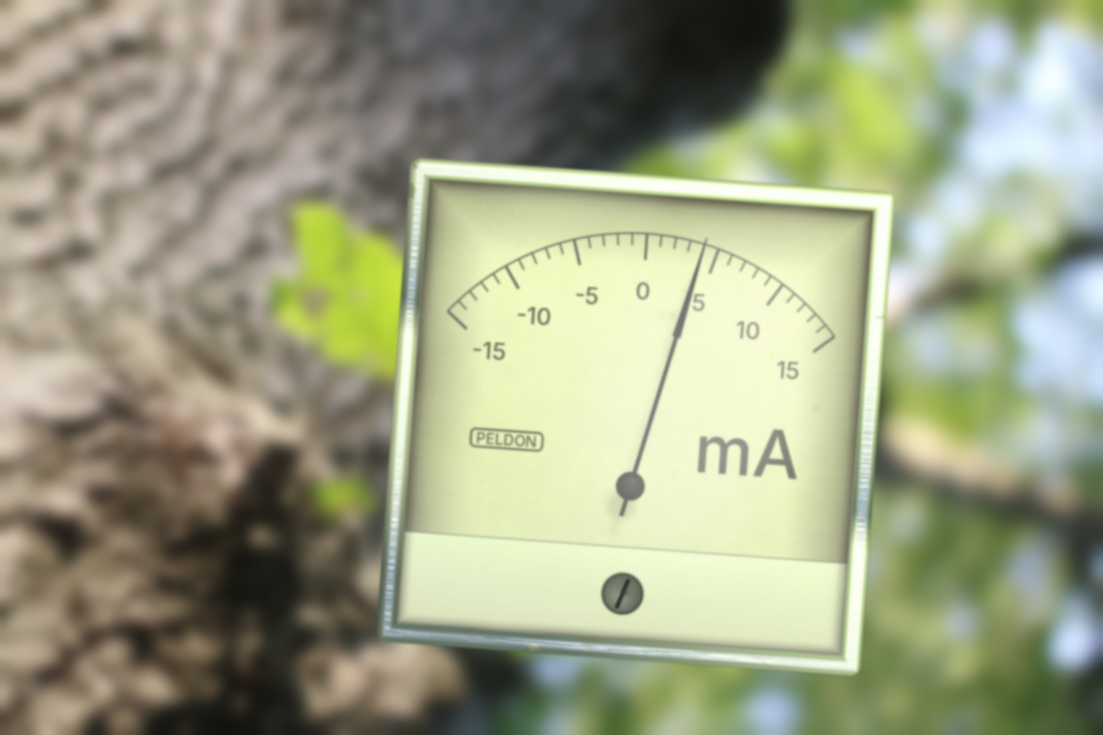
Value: 4 mA
